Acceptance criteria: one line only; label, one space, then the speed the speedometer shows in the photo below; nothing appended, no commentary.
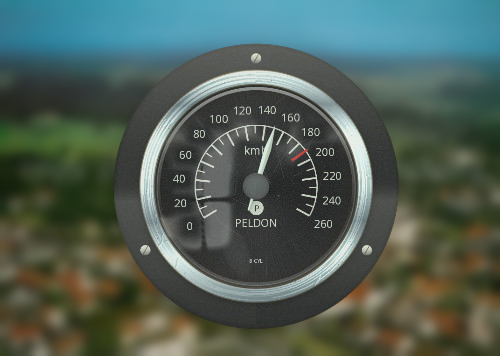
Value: 150 km/h
